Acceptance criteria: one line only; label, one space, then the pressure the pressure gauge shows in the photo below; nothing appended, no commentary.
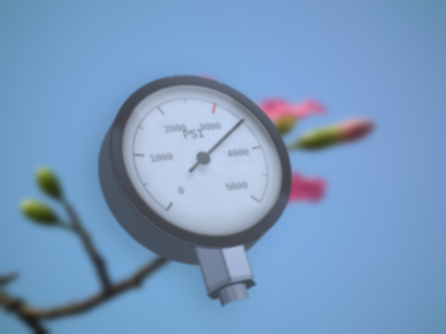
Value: 3500 psi
